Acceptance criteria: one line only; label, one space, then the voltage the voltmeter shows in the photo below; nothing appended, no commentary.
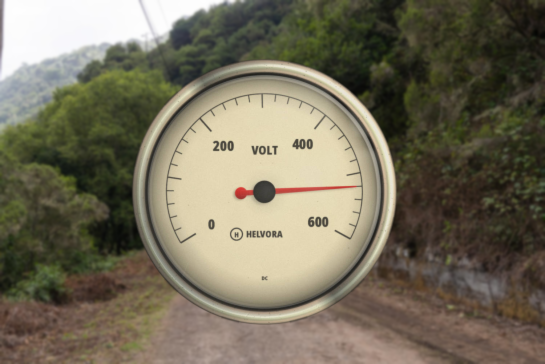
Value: 520 V
